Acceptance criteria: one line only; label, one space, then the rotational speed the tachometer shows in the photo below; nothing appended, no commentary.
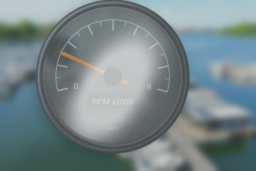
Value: 1500 rpm
